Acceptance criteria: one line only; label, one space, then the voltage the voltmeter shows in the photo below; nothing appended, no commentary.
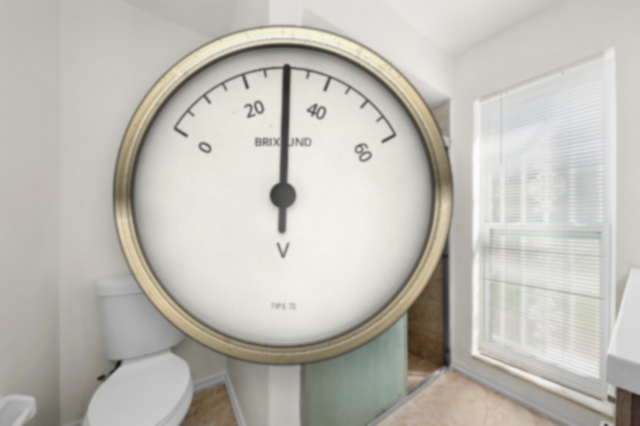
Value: 30 V
